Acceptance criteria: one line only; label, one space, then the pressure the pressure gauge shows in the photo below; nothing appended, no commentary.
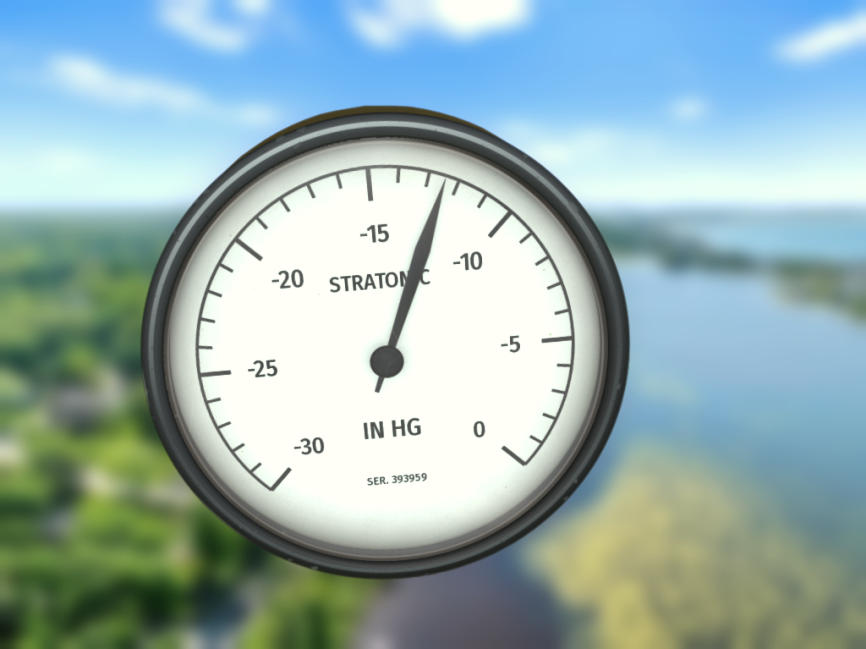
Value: -12.5 inHg
